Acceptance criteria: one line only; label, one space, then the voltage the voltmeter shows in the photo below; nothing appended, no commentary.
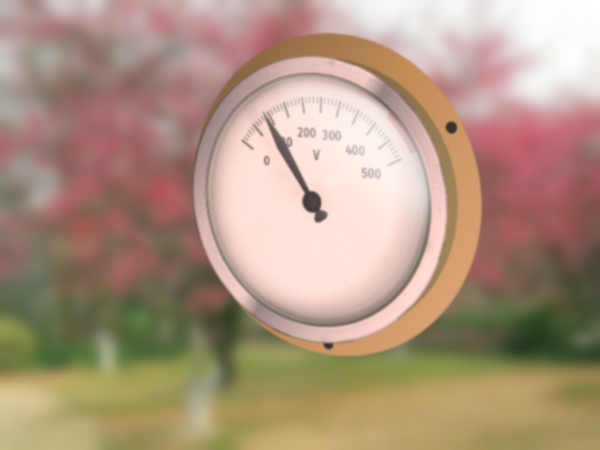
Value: 100 V
